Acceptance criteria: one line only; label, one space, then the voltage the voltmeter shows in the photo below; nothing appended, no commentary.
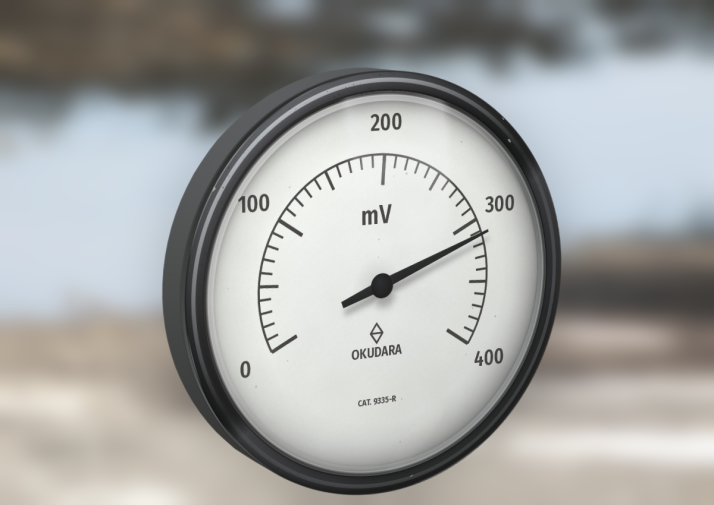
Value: 310 mV
